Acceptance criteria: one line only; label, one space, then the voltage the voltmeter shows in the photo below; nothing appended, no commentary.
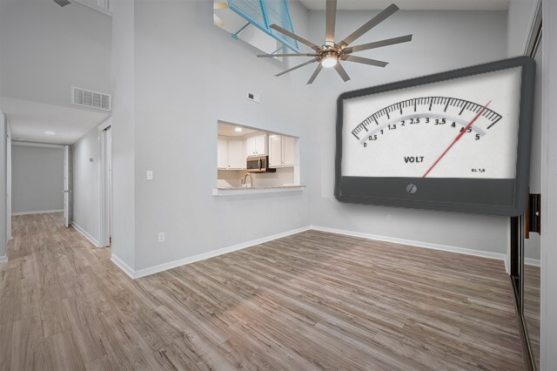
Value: 4.5 V
